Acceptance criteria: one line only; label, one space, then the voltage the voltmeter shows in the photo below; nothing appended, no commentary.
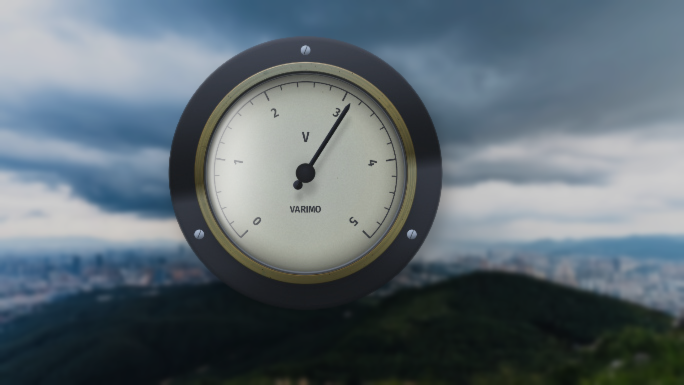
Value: 3.1 V
